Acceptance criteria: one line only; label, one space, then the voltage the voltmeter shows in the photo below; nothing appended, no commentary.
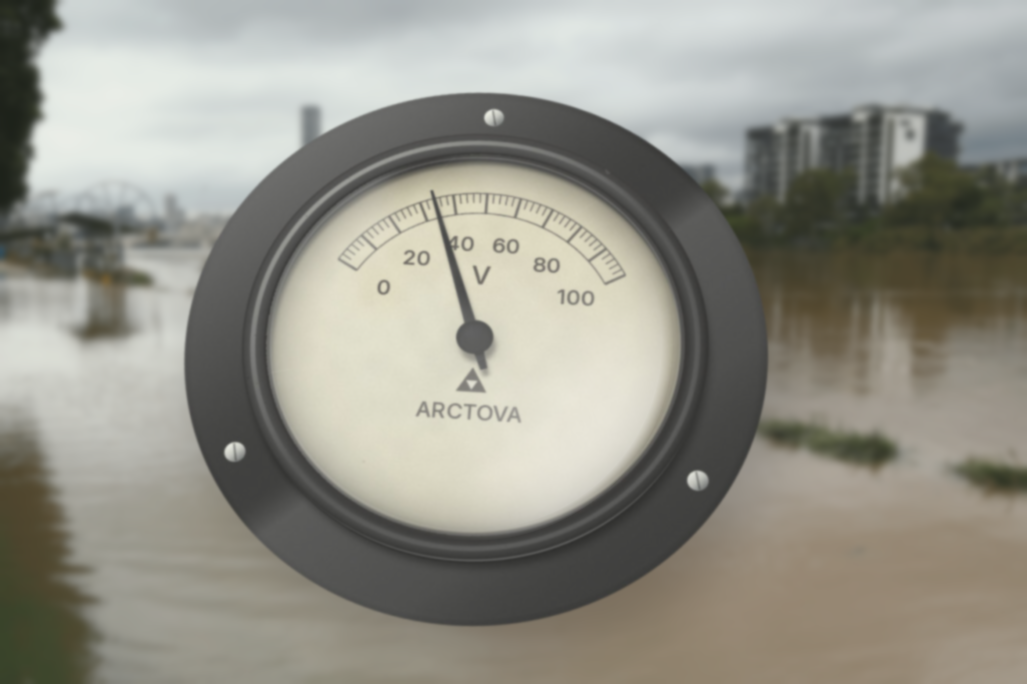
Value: 34 V
